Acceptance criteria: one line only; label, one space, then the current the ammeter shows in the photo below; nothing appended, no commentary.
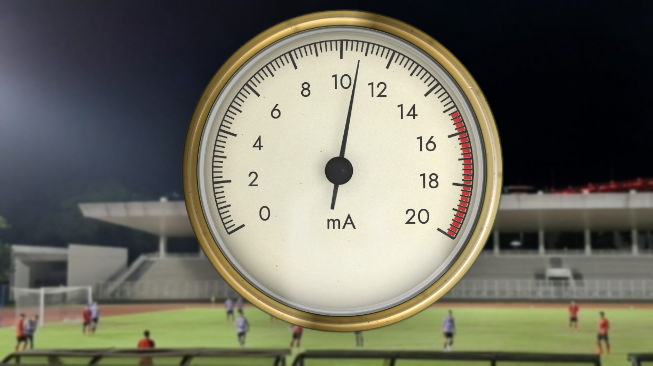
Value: 10.8 mA
